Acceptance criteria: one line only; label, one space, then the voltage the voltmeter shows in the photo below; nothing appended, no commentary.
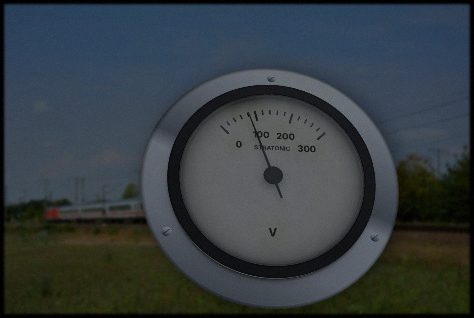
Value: 80 V
